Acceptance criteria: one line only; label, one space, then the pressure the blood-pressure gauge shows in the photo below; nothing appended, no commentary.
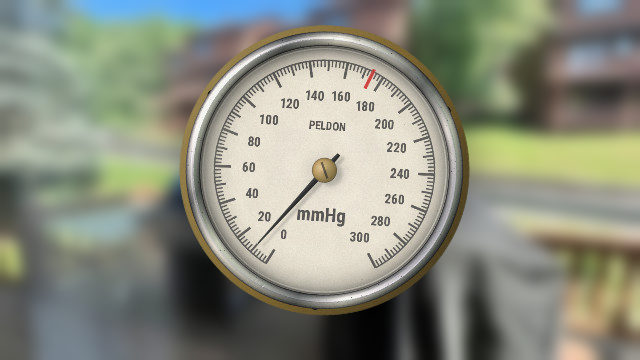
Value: 10 mmHg
